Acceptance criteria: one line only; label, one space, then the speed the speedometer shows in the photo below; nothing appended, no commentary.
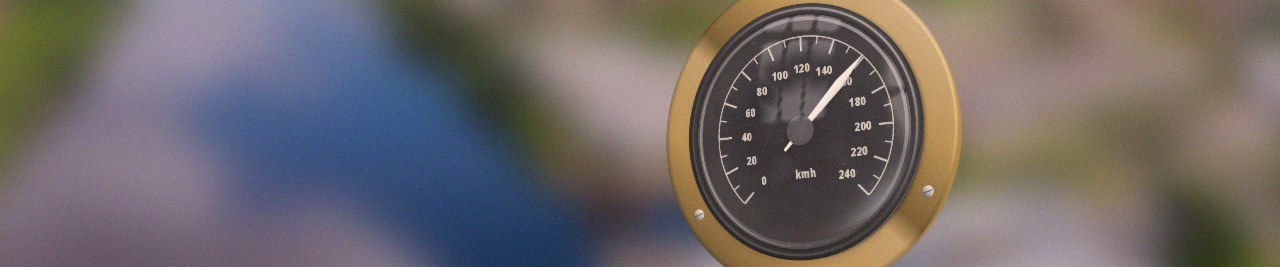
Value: 160 km/h
